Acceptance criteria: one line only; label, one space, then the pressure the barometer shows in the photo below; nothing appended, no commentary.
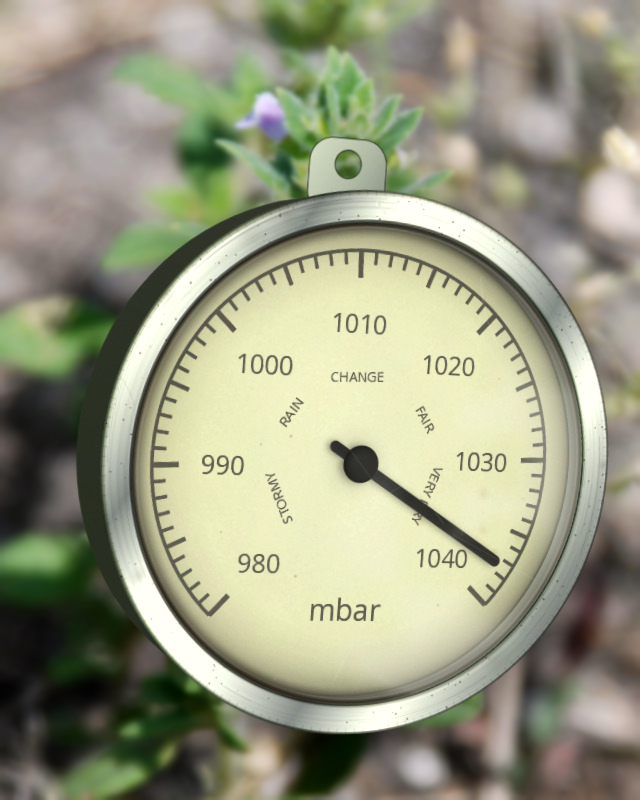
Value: 1037.5 mbar
